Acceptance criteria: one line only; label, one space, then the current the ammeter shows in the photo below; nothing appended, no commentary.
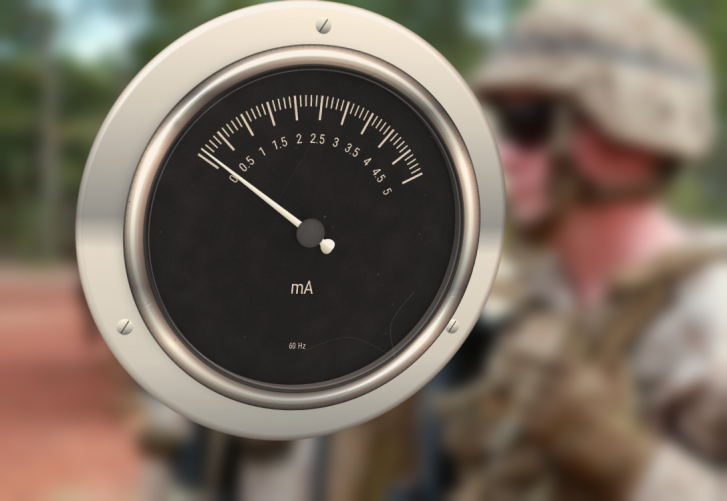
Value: 0.1 mA
